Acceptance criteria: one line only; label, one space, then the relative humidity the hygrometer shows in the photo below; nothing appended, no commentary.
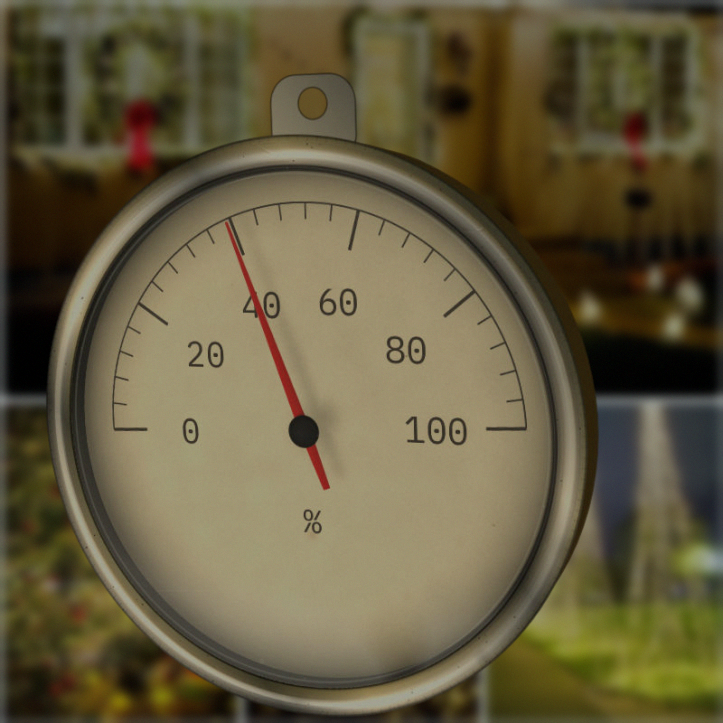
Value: 40 %
